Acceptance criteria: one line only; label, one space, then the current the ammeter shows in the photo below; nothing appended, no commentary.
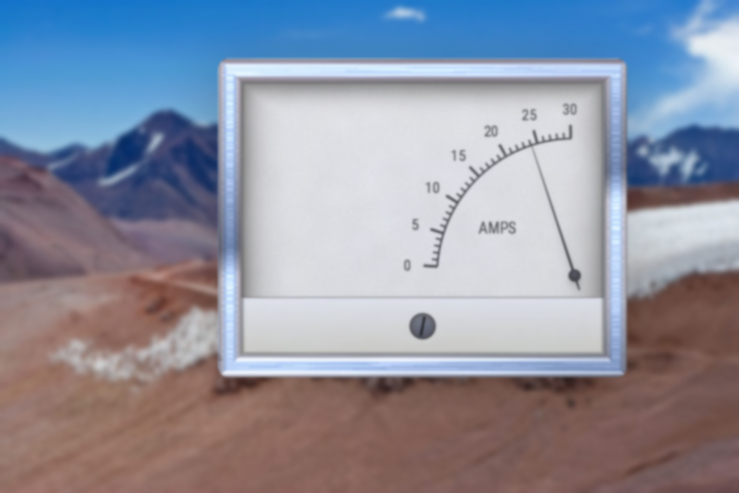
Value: 24 A
